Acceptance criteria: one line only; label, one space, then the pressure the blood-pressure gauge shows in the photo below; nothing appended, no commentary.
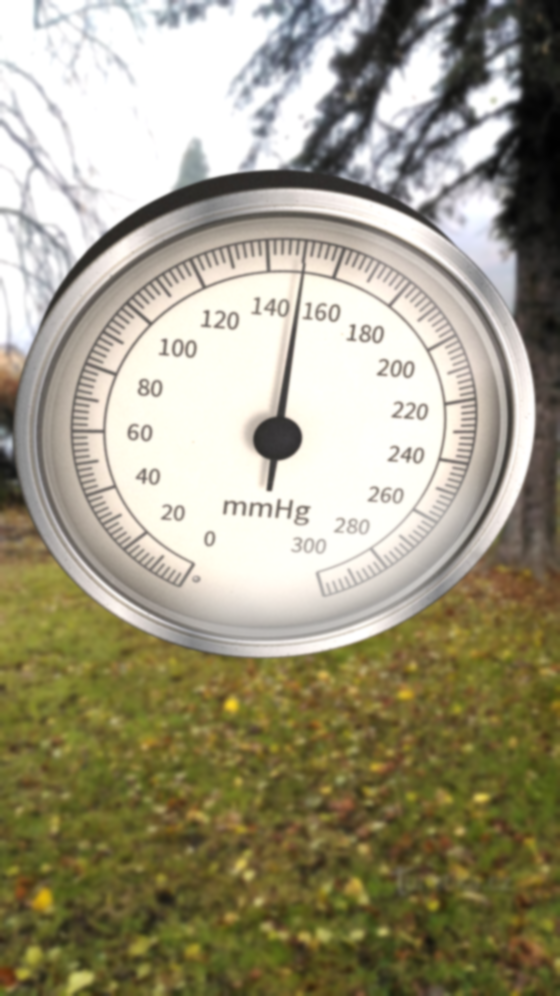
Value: 150 mmHg
